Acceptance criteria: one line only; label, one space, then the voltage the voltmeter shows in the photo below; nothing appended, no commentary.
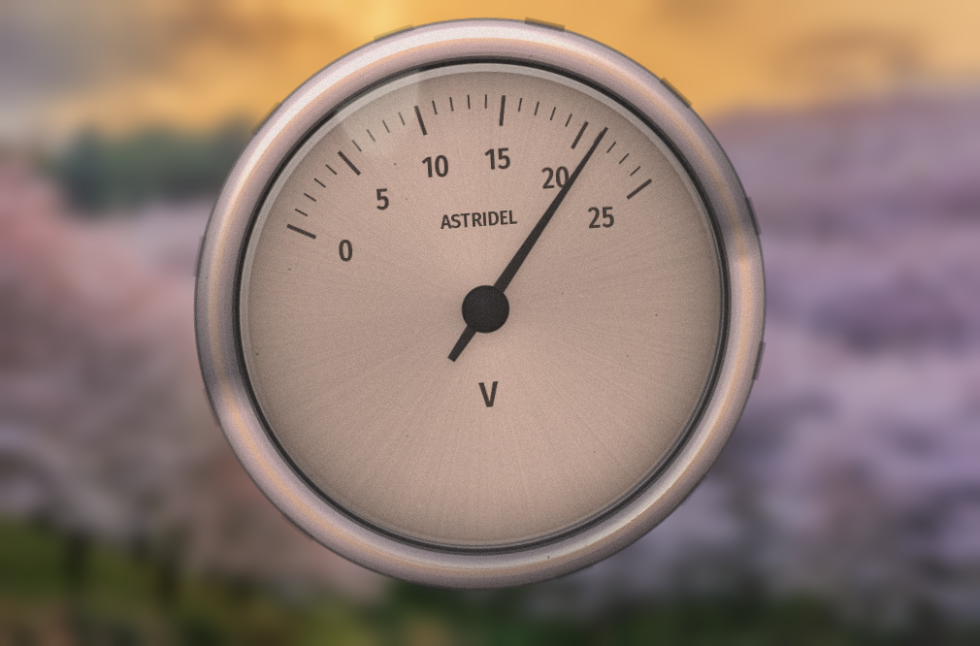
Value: 21 V
